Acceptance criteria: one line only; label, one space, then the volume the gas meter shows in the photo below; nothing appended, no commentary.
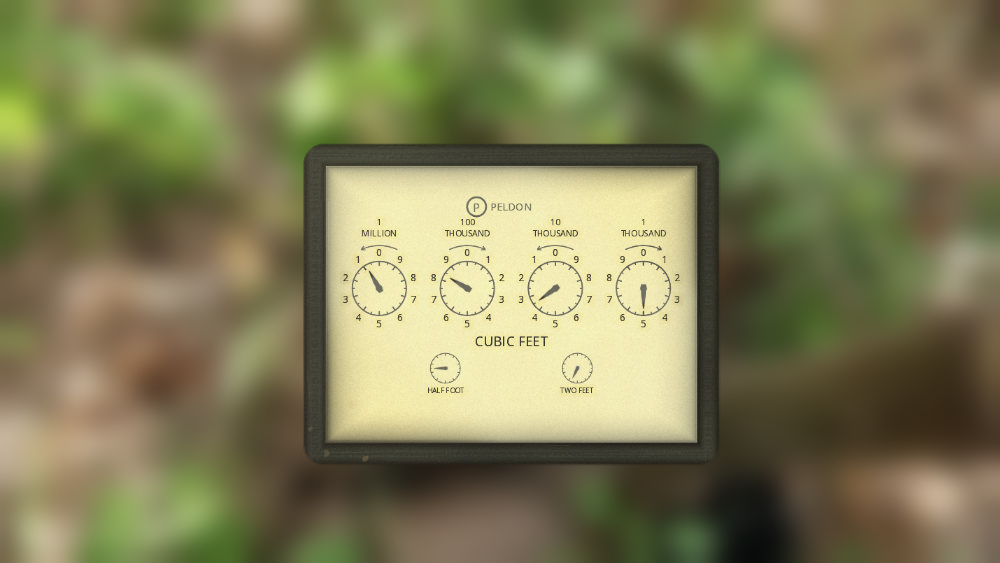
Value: 83500 ft³
